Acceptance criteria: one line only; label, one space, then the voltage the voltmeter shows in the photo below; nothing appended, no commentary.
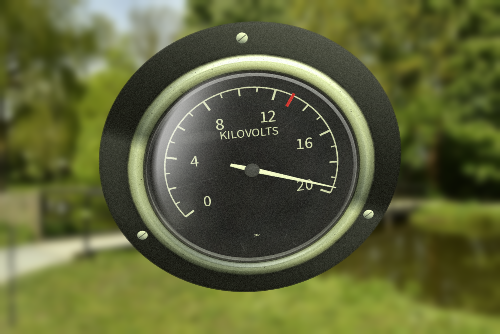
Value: 19.5 kV
